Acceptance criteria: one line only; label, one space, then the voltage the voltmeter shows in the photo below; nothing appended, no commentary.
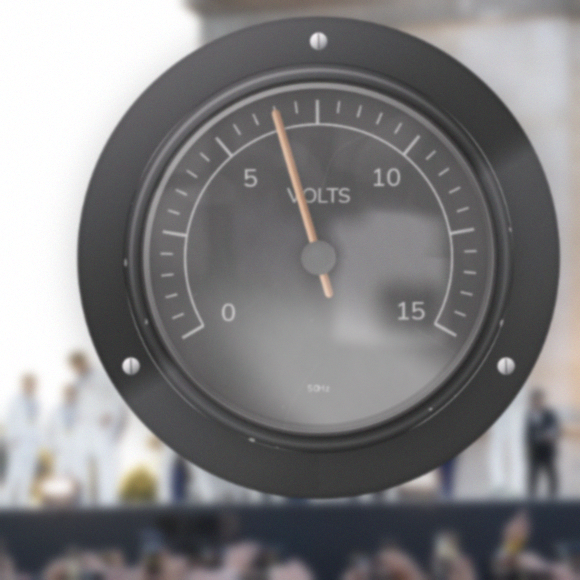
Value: 6.5 V
